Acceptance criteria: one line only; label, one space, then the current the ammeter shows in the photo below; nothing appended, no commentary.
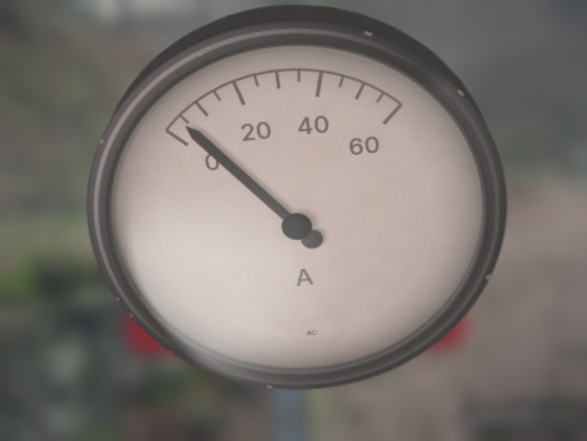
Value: 5 A
